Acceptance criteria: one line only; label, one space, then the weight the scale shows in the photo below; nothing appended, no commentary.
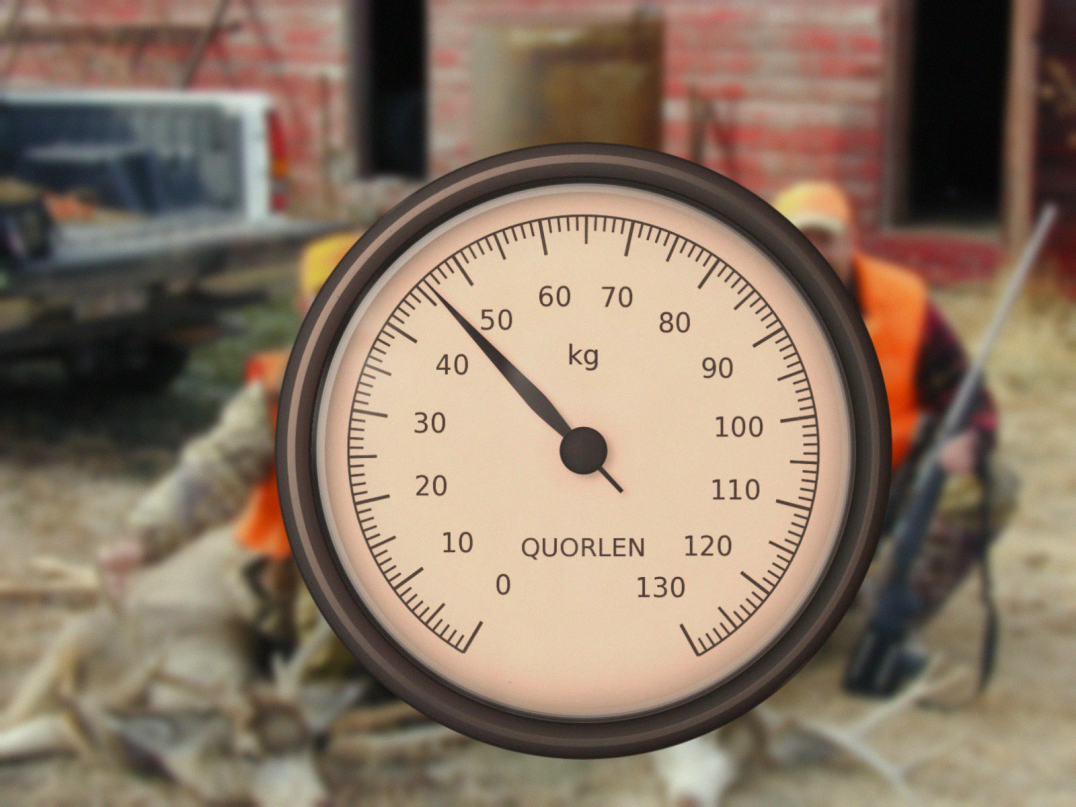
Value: 46 kg
